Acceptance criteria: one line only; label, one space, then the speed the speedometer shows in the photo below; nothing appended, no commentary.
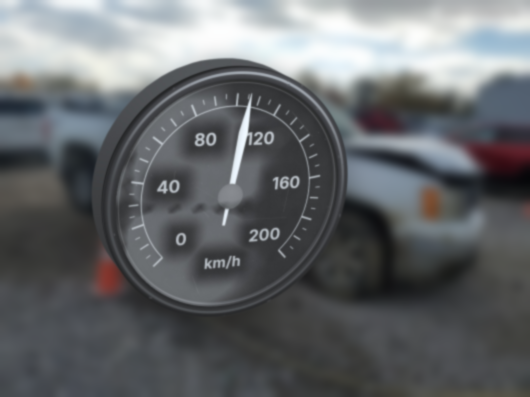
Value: 105 km/h
